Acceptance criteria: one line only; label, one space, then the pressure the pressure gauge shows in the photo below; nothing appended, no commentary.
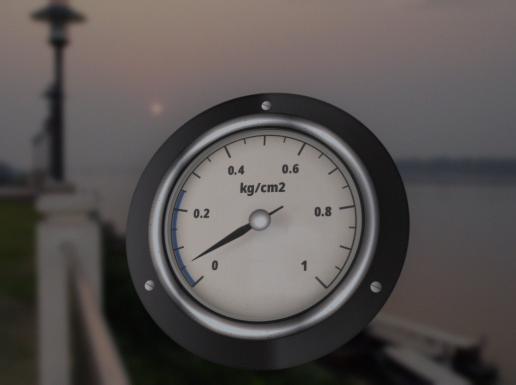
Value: 0.05 kg/cm²
